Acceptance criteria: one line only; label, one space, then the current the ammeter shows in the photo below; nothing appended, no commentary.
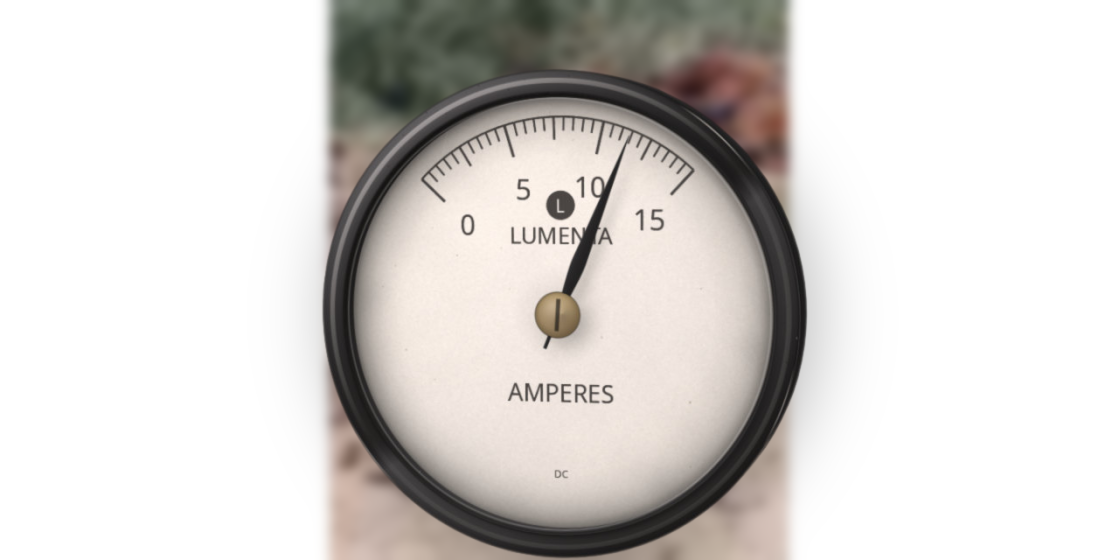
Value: 11.5 A
